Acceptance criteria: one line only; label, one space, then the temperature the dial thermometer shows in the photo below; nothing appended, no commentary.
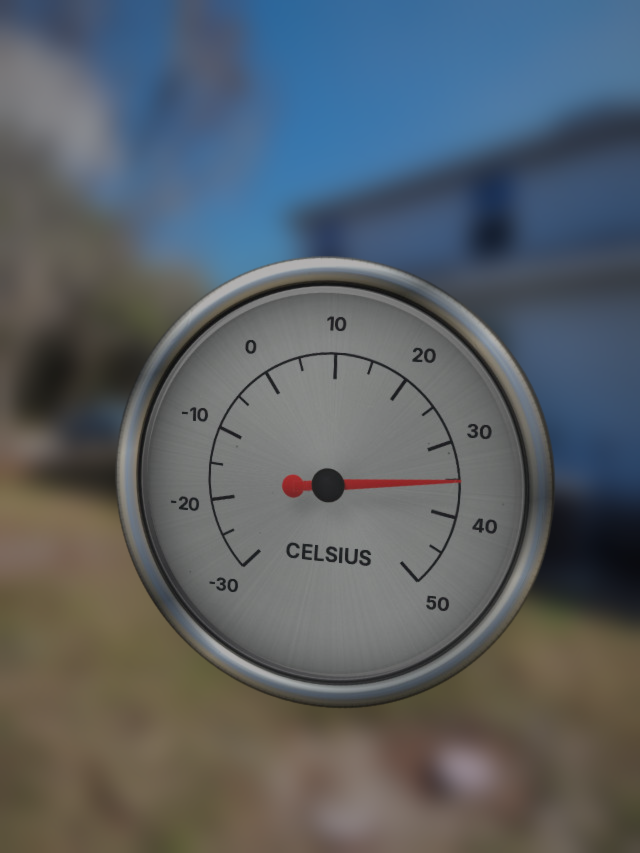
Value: 35 °C
